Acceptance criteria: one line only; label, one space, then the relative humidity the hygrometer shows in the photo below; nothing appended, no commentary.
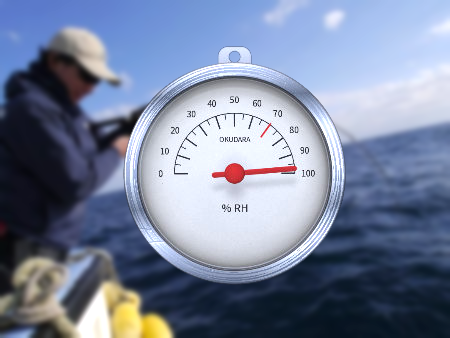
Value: 97.5 %
